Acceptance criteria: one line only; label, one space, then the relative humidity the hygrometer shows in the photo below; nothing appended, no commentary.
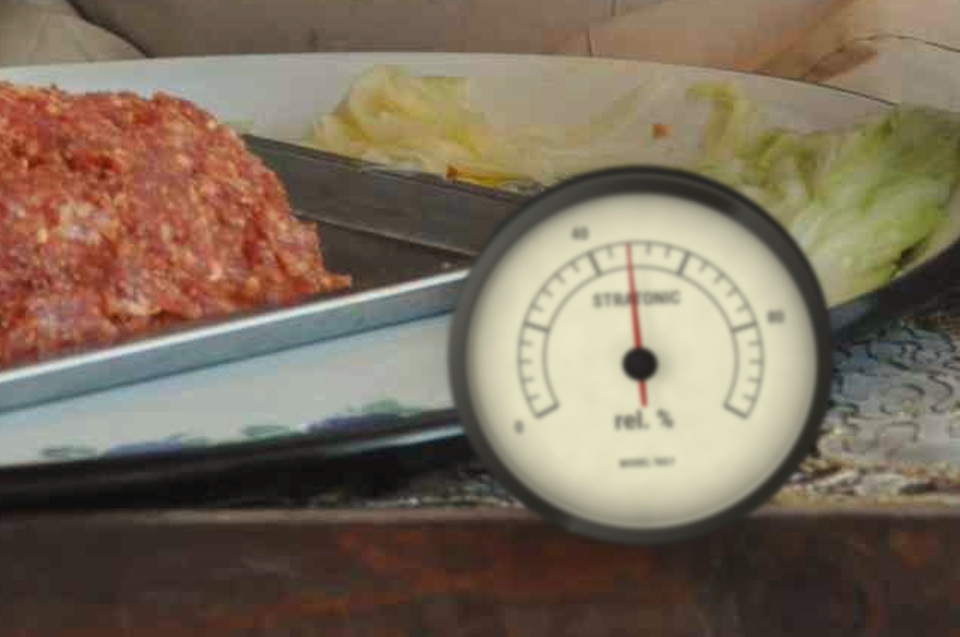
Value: 48 %
